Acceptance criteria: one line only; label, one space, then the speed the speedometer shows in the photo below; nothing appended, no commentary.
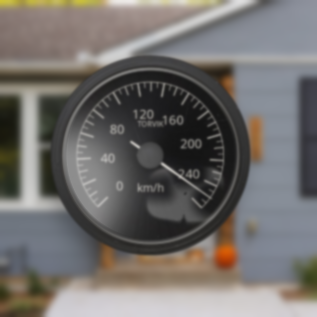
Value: 250 km/h
